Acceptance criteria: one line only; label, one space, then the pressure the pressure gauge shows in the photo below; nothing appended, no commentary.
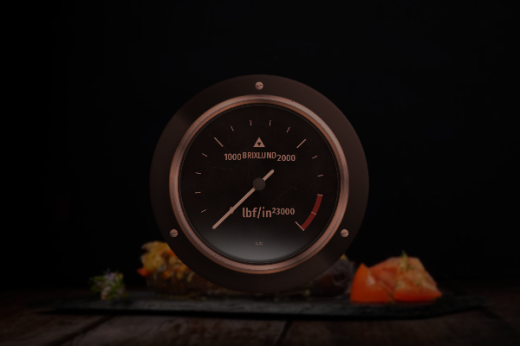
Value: 0 psi
